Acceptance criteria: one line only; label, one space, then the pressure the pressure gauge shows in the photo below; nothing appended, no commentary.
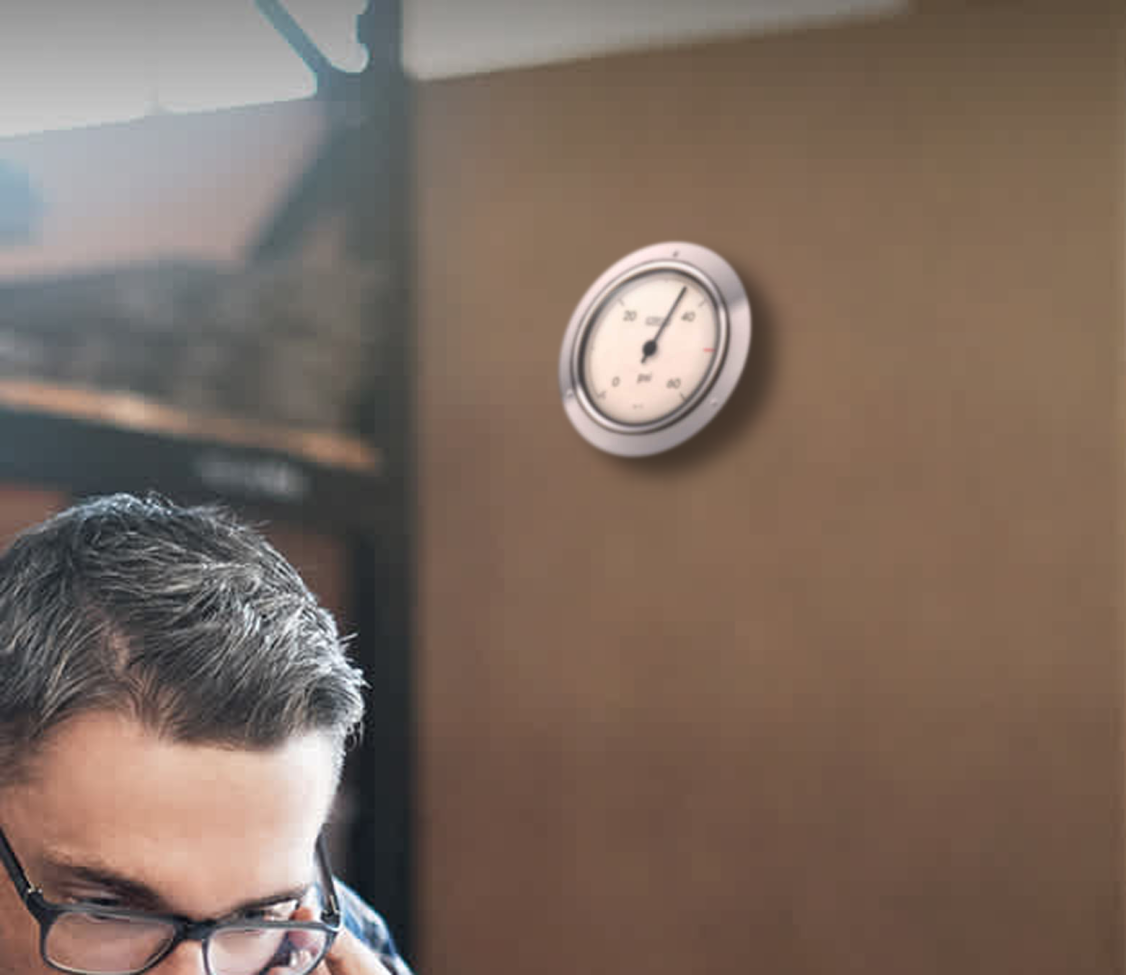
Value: 35 psi
